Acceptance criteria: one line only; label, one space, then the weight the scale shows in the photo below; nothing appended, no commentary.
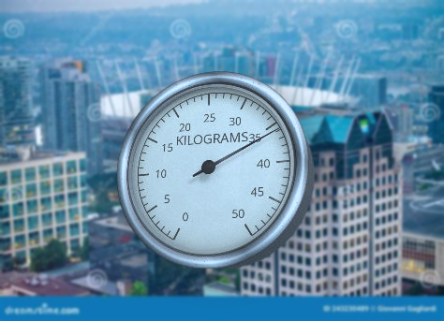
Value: 36 kg
